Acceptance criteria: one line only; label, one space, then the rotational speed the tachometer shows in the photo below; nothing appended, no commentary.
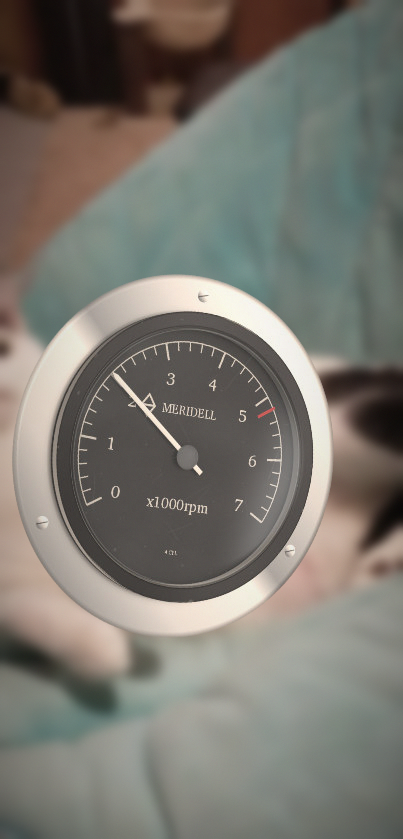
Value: 2000 rpm
